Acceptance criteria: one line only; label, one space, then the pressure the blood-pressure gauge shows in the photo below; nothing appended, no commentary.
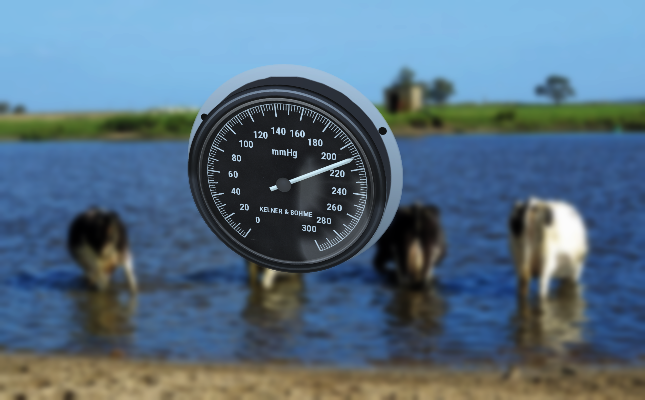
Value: 210 mmHg
